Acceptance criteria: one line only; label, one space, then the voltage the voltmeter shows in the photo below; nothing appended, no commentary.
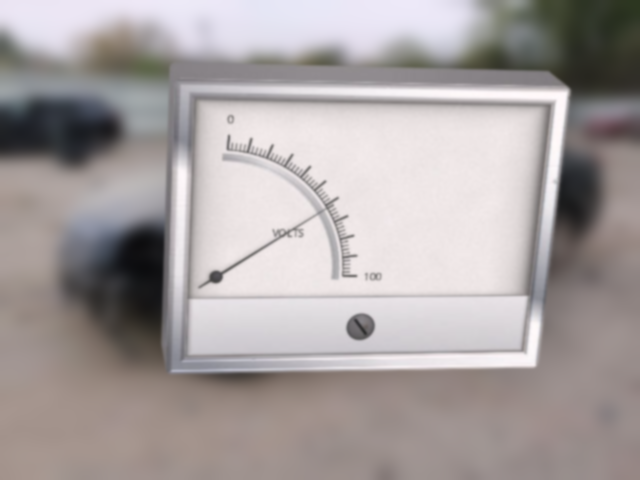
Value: 60 V
